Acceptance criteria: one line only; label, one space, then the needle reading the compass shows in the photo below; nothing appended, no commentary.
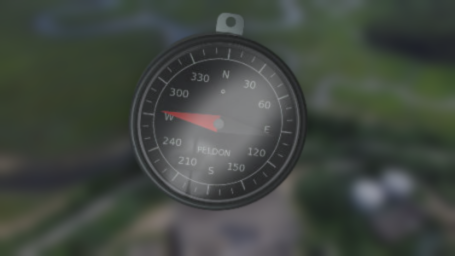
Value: 275 °
